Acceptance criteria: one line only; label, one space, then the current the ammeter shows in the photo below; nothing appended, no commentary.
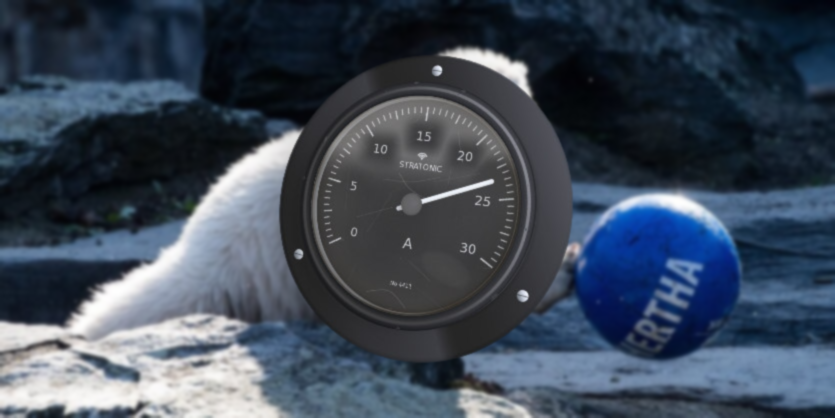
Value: 23.5 A
